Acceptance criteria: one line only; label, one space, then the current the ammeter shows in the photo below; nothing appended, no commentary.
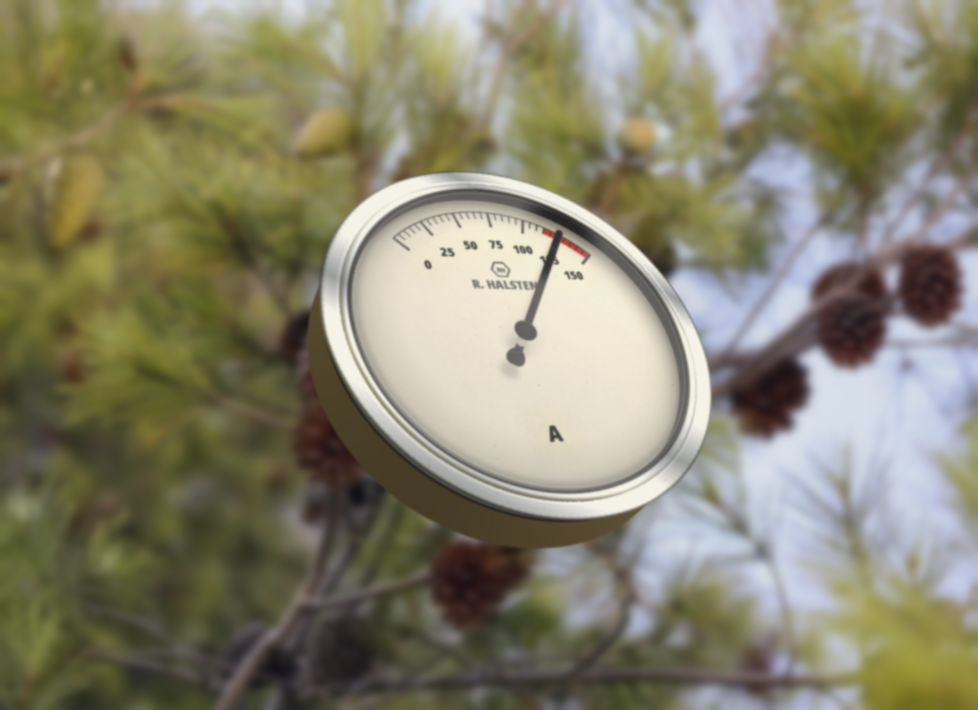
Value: 125 A
